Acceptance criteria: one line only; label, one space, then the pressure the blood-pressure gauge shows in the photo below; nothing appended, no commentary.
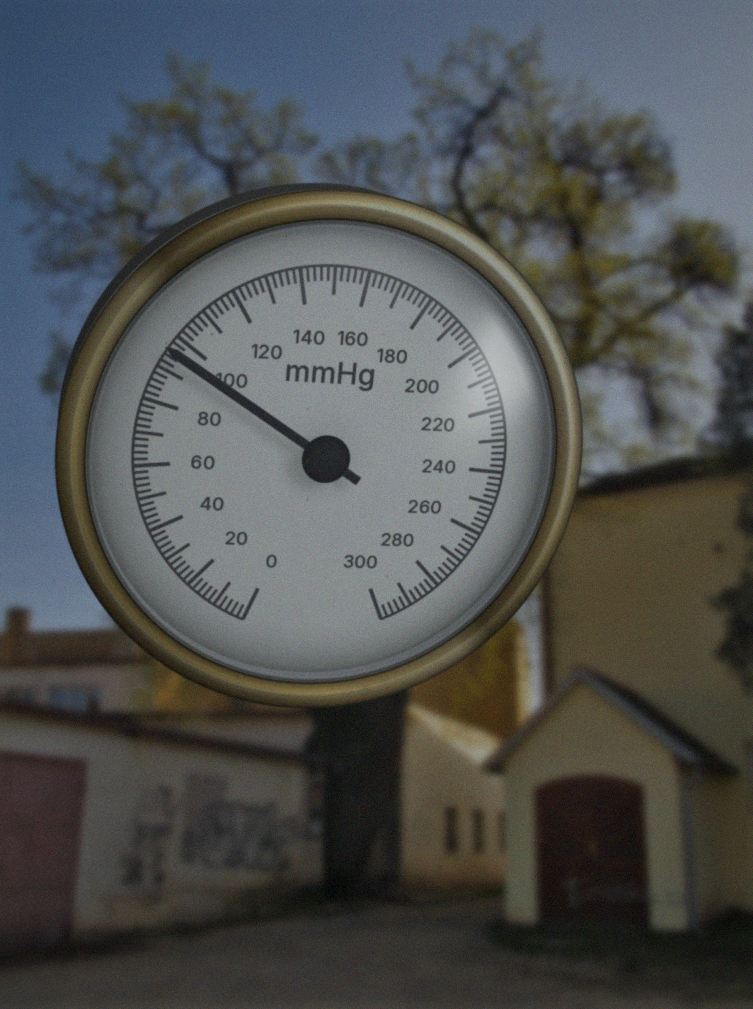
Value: 96 mmHg
